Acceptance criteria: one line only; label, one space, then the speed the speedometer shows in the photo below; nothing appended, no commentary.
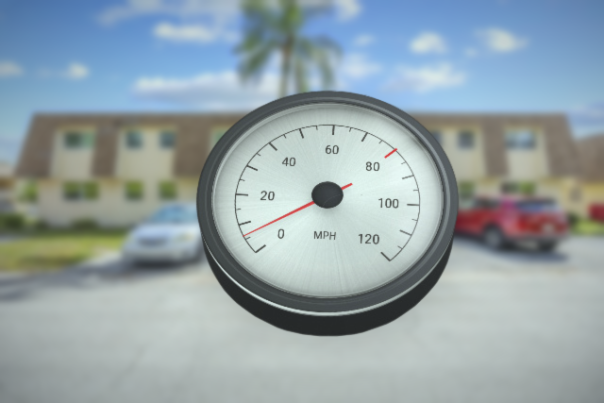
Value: 5 mph
